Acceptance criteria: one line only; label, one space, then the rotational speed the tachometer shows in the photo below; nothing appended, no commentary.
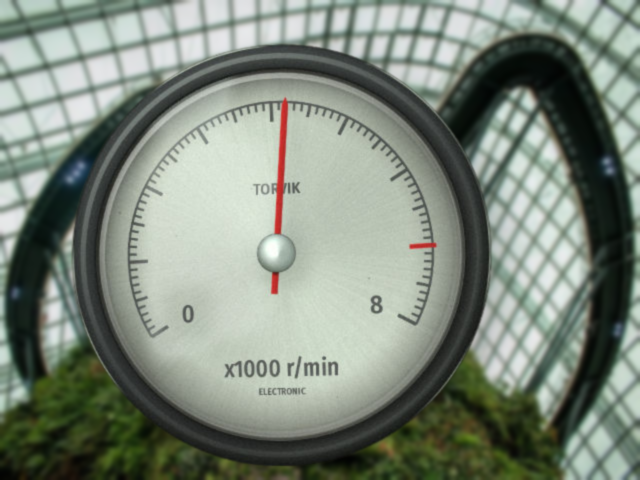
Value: 4200 rpm
